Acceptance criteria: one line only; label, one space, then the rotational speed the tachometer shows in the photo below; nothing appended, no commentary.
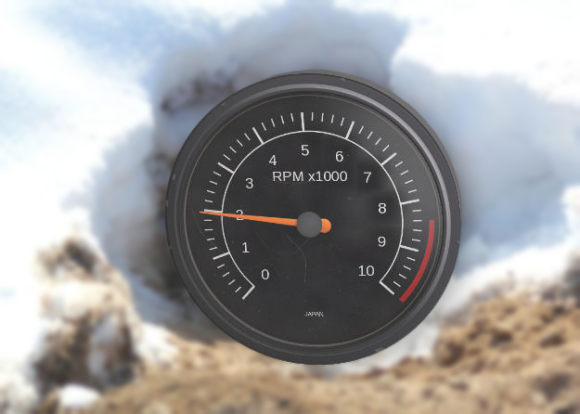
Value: 2000 rpm
